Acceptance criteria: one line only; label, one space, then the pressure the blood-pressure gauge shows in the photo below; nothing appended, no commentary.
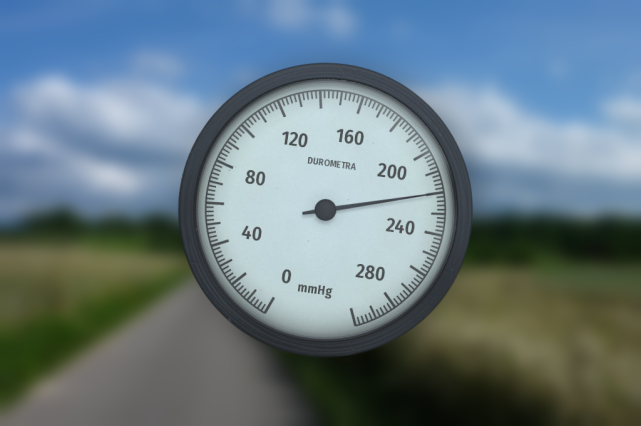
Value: 220 mmHg
